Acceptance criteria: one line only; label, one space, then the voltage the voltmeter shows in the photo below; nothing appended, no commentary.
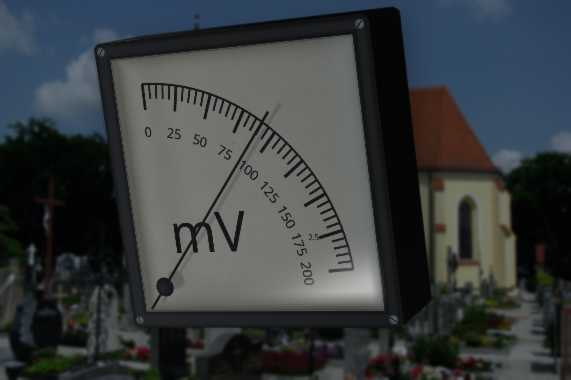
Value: 90 mV
